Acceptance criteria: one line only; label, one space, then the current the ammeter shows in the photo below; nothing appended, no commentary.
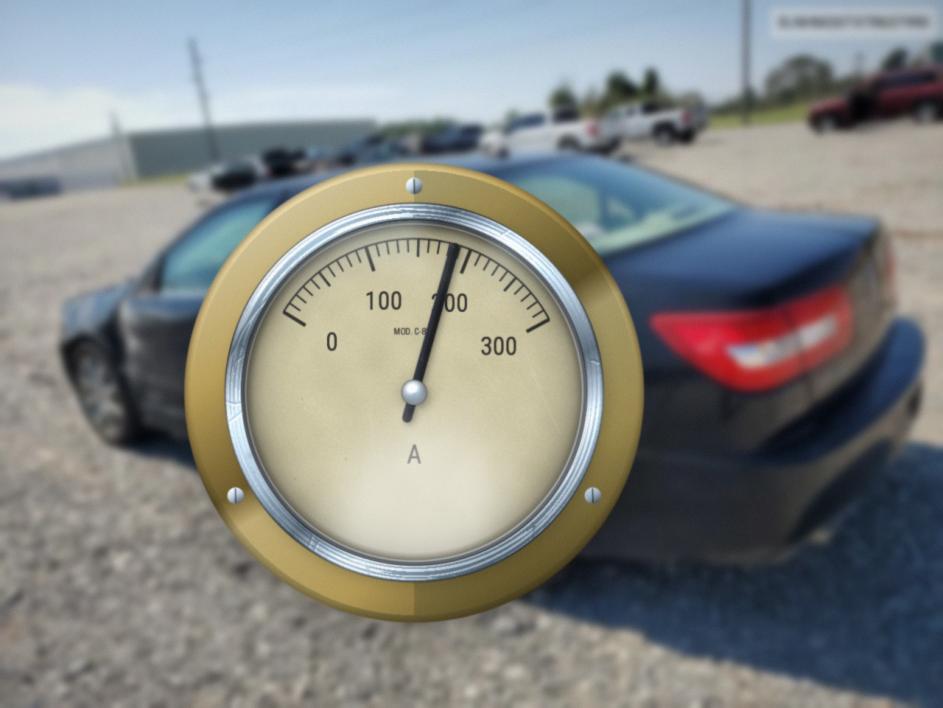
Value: 185 A
